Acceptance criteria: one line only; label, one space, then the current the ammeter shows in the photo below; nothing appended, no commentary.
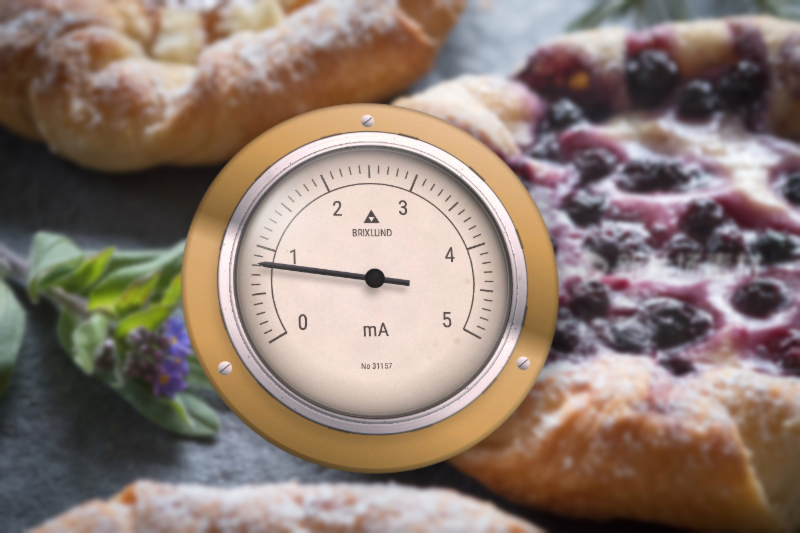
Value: 0.8 mA
